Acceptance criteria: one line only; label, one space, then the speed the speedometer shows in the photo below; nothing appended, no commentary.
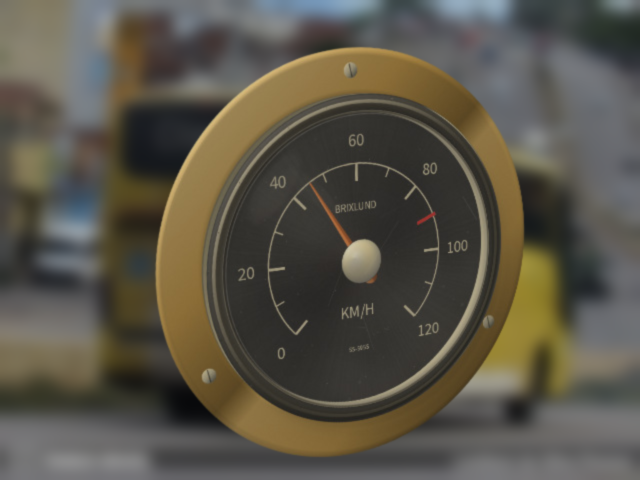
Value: 45 km/h
